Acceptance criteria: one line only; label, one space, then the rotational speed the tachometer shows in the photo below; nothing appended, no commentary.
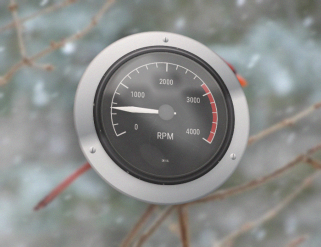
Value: 500 rpm
